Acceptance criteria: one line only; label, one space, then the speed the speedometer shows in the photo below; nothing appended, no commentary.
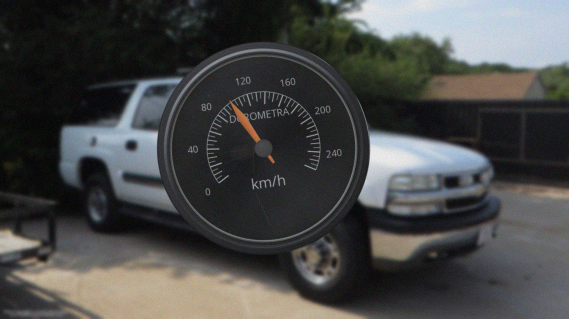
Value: 100 km/h
